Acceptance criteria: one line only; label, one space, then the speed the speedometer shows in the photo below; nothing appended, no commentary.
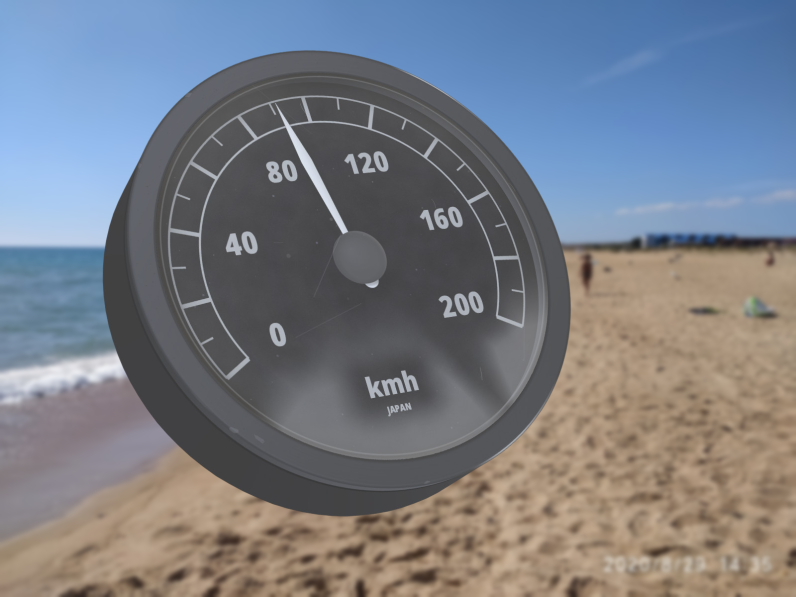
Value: 90 km/h
